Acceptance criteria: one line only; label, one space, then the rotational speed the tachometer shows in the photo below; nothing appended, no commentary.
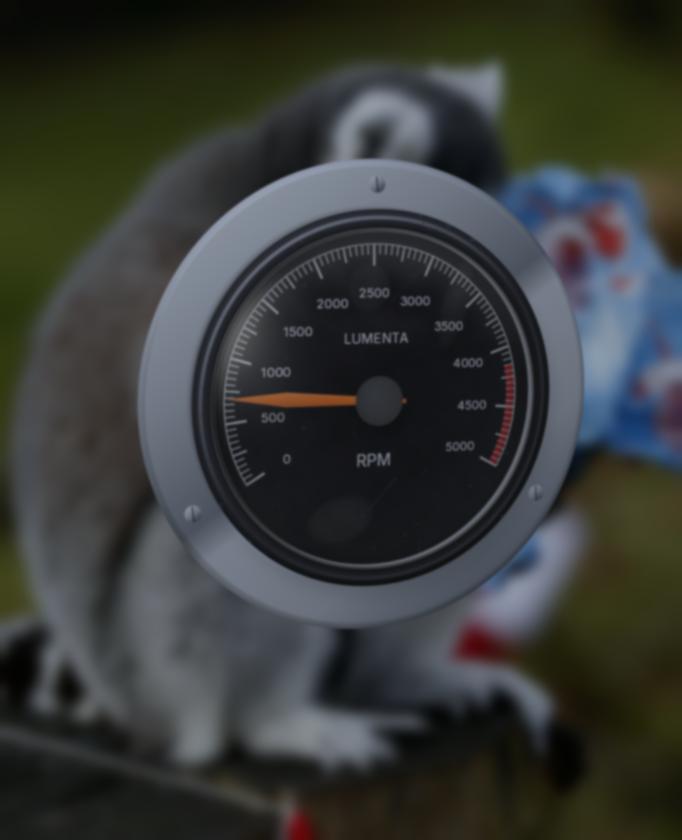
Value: 700 rpm
